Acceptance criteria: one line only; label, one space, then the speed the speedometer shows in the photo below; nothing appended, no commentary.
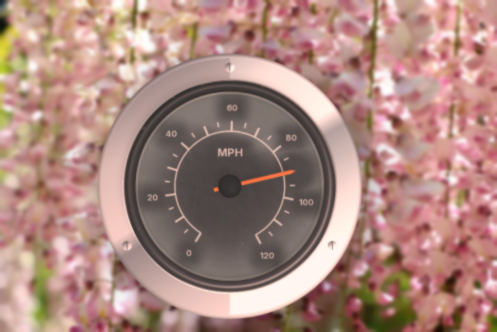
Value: 90 mph
